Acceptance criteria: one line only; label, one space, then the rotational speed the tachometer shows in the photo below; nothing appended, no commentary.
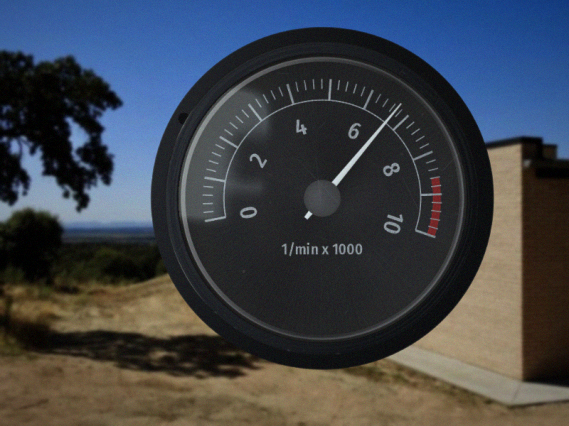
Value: 6700 rpm
